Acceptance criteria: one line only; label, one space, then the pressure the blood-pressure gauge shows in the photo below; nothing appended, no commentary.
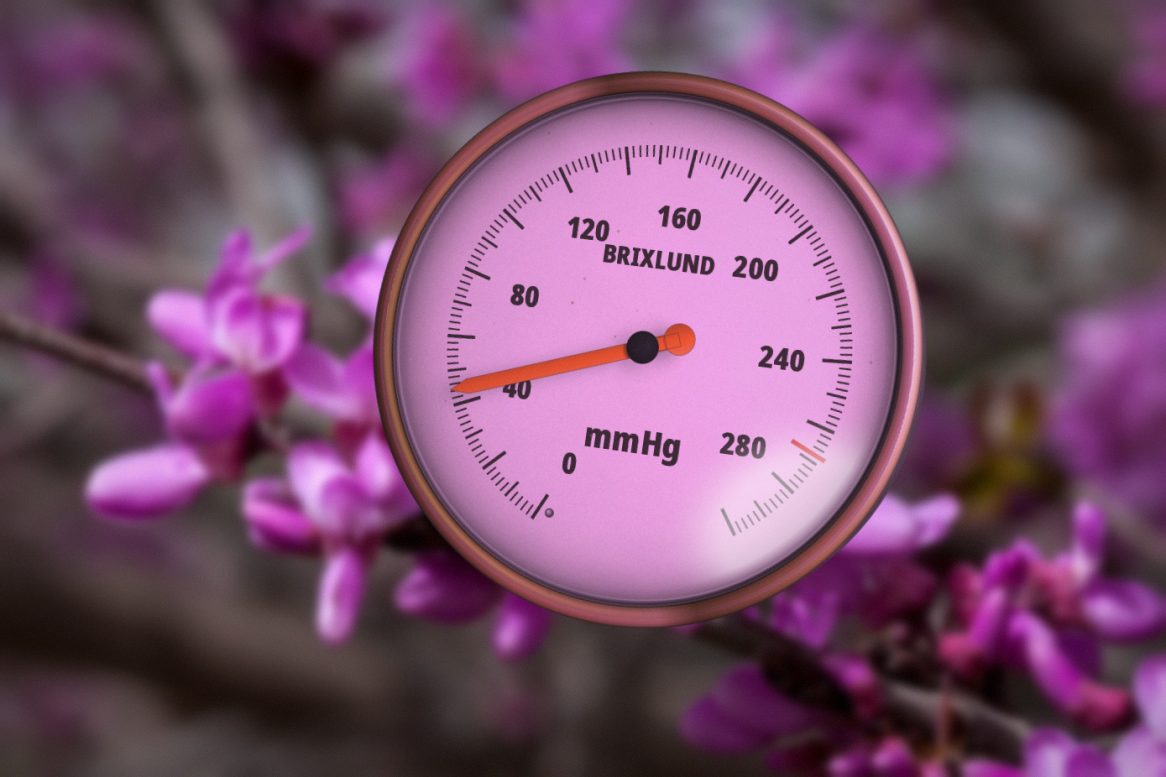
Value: 44 mmHg
